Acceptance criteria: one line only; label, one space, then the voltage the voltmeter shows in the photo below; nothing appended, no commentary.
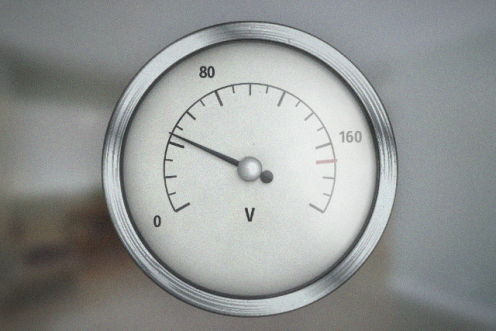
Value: 45 V
